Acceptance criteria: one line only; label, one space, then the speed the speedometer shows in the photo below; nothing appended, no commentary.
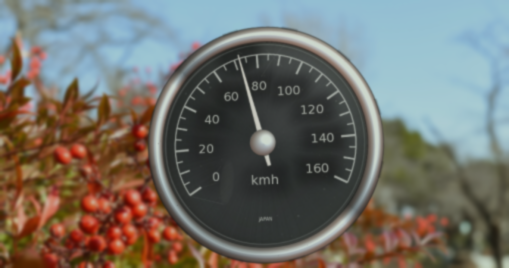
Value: 72.5 km/h
